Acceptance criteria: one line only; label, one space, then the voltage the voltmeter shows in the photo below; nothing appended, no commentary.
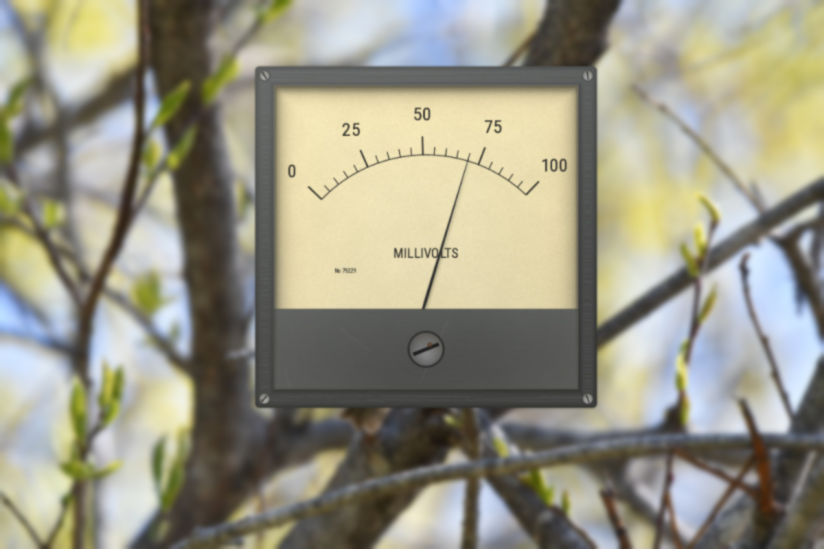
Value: 70 mV
